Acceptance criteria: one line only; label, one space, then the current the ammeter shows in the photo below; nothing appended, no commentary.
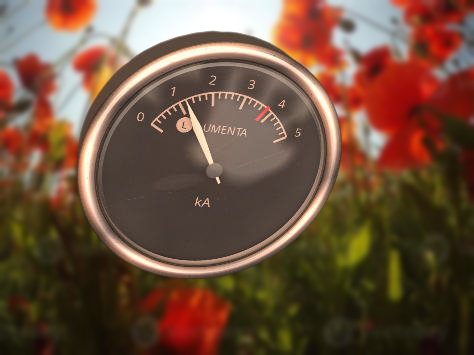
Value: 1.2 kA
